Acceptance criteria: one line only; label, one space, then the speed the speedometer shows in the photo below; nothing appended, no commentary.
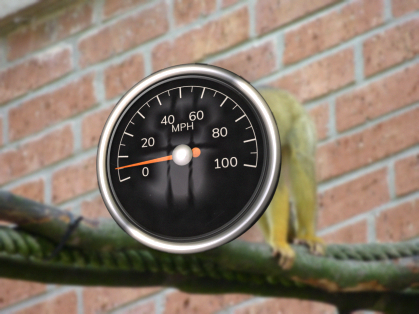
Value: 5 mph
